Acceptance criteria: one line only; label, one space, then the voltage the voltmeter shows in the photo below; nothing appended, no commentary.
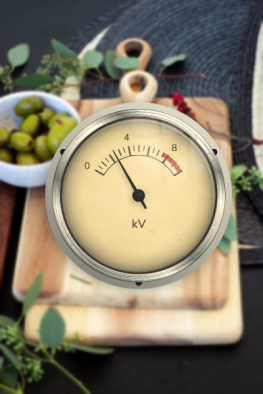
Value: 2.5 kV
